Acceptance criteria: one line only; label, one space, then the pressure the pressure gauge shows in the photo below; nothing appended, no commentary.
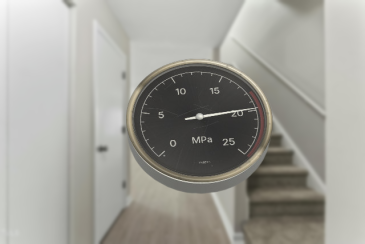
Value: 20 MPa
